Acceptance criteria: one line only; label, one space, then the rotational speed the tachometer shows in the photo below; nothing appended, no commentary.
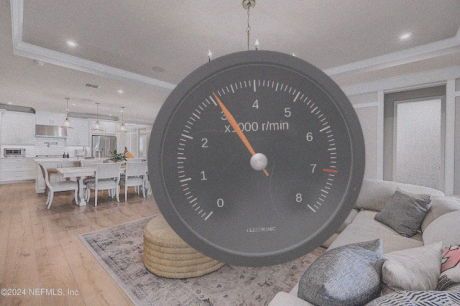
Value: 3100 rpm
